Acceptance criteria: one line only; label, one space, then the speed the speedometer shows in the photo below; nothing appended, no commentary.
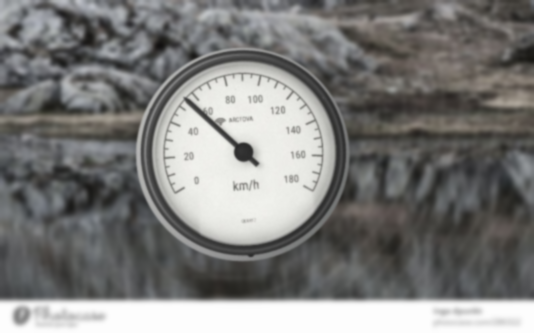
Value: 55 km/h
